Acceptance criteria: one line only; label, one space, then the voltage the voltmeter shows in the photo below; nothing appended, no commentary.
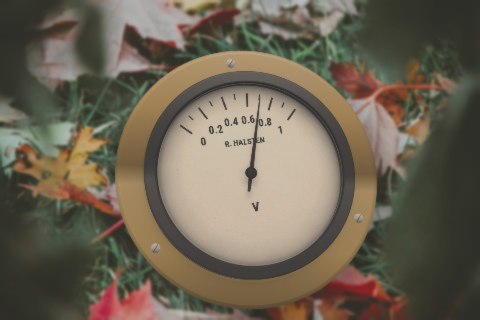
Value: 0.7 V
